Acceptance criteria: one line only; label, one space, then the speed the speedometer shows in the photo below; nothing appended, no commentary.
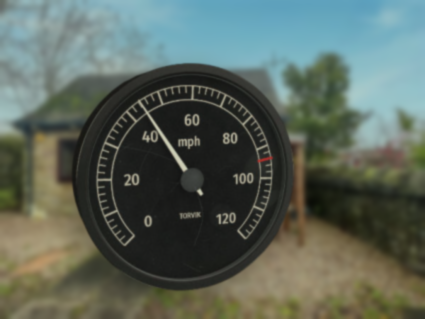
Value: 44 mph
